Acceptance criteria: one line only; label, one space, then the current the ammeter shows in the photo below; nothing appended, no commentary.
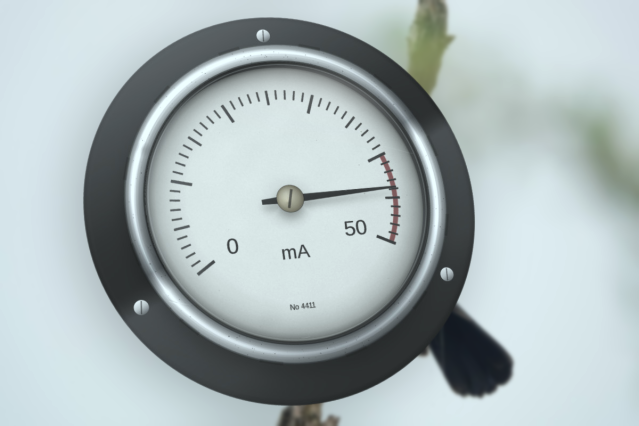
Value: 44 mA
